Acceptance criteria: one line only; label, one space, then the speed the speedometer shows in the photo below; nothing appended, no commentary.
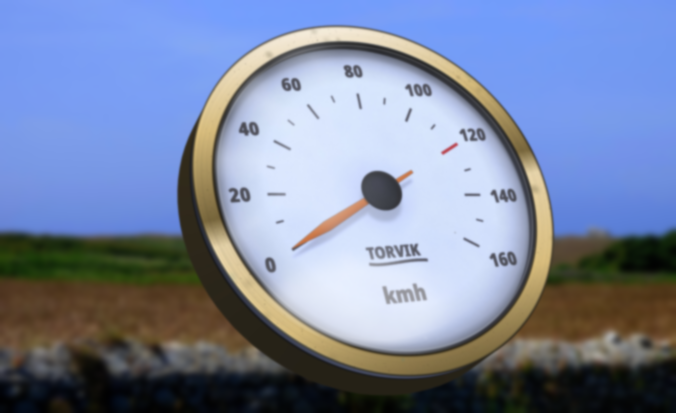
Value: 0 km/h
